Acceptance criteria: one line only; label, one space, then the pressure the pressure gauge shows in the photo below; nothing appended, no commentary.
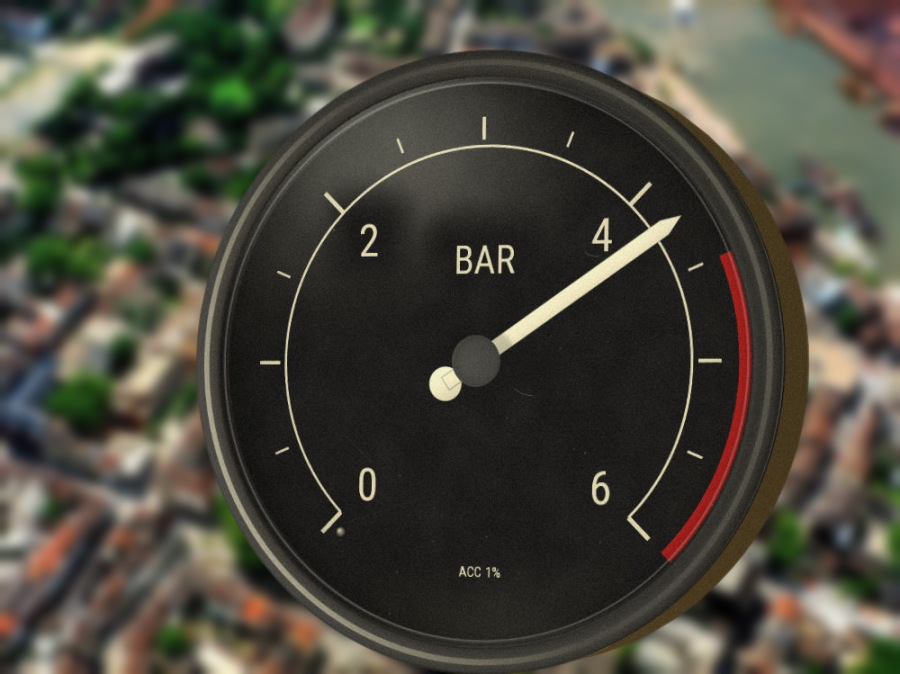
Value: 4.25 bar
